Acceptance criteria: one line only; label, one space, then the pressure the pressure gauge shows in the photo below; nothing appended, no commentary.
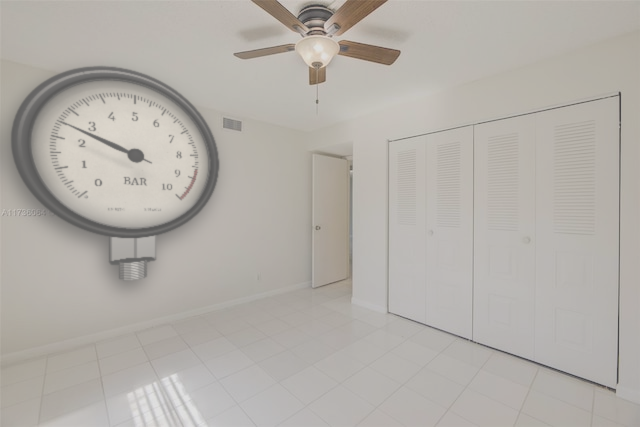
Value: 2.5 bar
